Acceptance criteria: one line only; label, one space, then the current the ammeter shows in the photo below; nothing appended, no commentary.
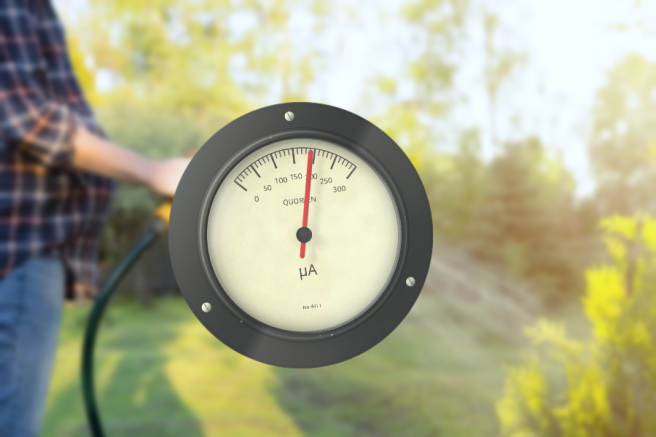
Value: 190 µA
